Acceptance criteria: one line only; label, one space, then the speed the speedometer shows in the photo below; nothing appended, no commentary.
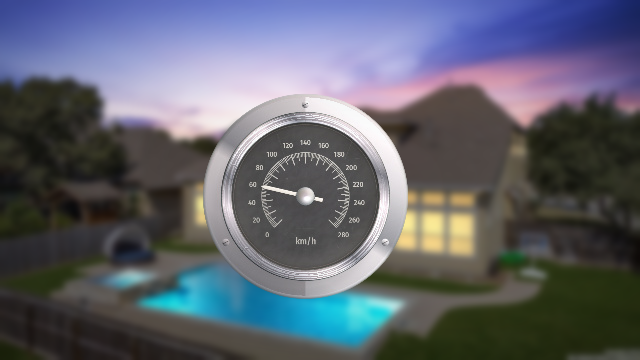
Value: 60 km/h
